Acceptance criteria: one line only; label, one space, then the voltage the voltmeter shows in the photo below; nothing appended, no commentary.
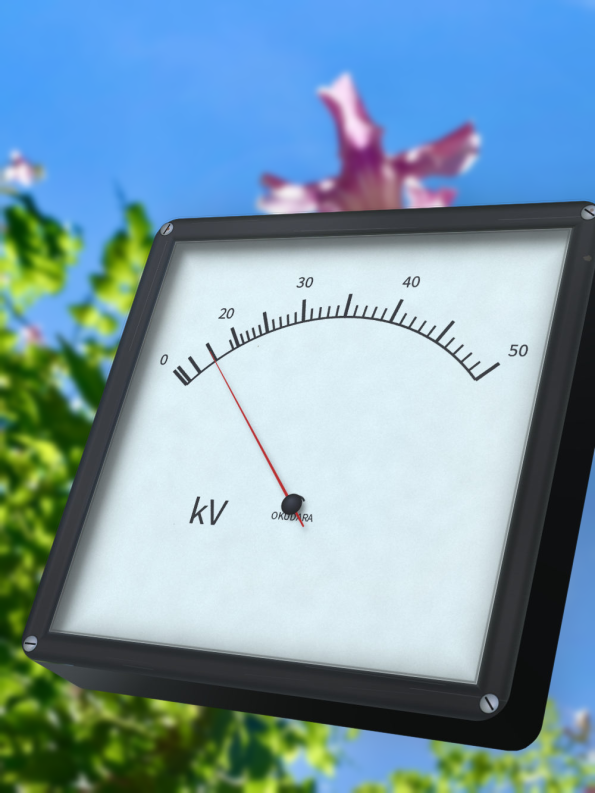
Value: 15 kV
